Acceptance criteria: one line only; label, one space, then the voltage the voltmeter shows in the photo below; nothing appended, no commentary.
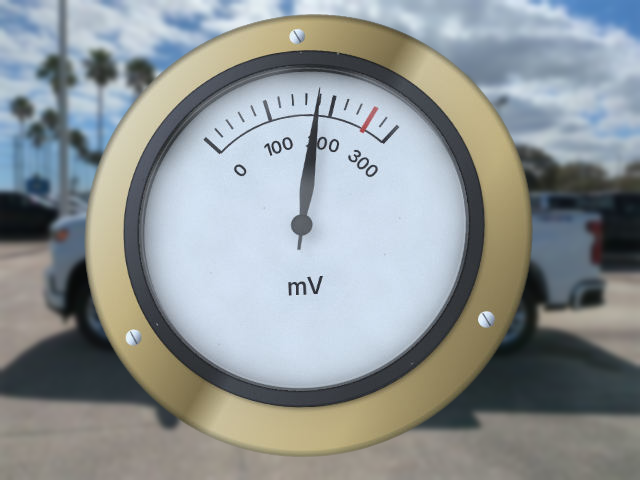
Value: 180 mV
